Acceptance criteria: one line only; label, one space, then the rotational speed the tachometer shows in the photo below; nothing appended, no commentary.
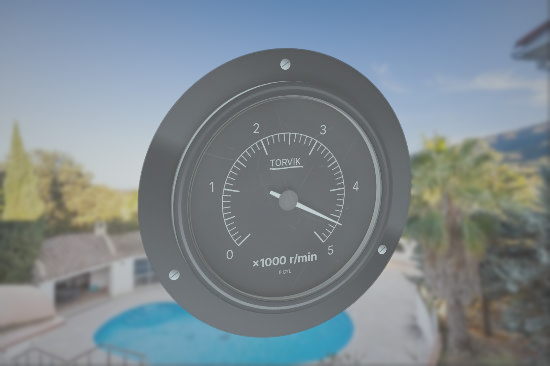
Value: 4600 rpm
